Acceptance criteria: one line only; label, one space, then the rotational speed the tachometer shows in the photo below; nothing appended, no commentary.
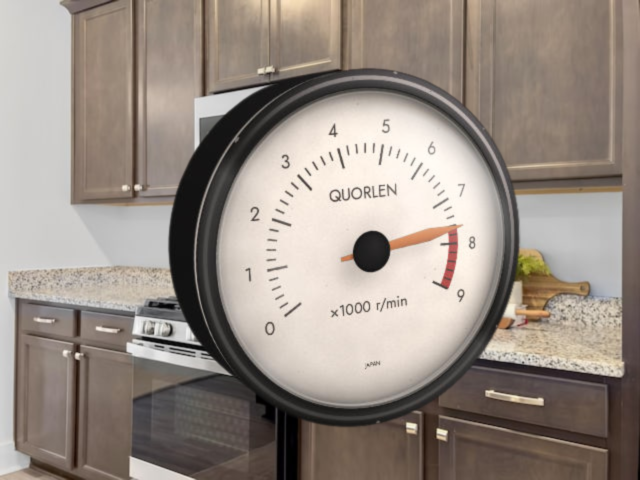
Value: 7600 rpm
